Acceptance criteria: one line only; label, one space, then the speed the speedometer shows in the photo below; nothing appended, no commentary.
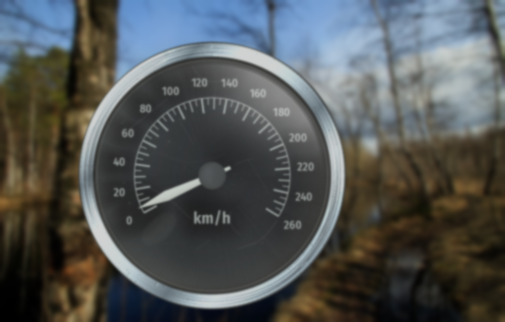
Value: 5 km/h
